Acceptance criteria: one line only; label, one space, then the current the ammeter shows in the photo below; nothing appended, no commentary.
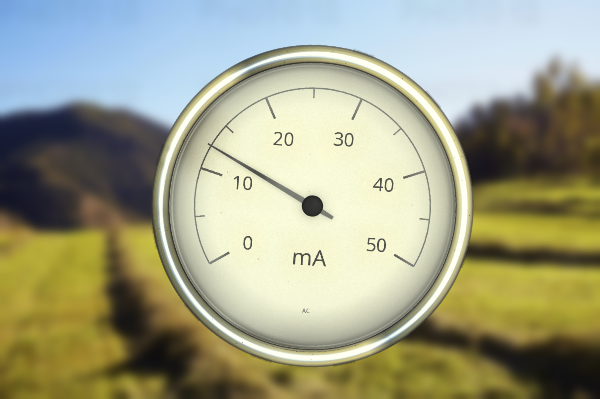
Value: 12.5 mA
